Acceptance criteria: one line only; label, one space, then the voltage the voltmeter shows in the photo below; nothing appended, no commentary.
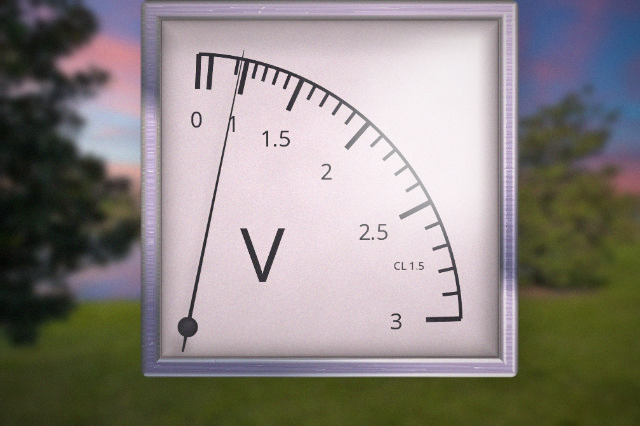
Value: 0.95 V
